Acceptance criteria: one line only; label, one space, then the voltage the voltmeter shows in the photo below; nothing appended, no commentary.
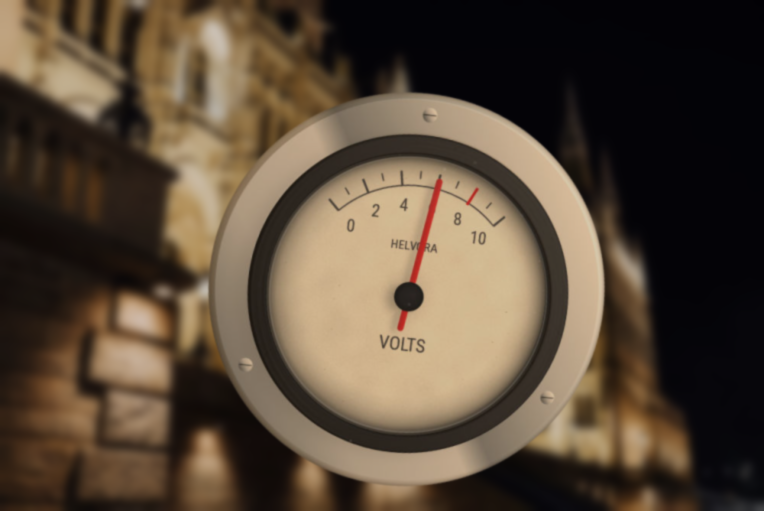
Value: 6 V
